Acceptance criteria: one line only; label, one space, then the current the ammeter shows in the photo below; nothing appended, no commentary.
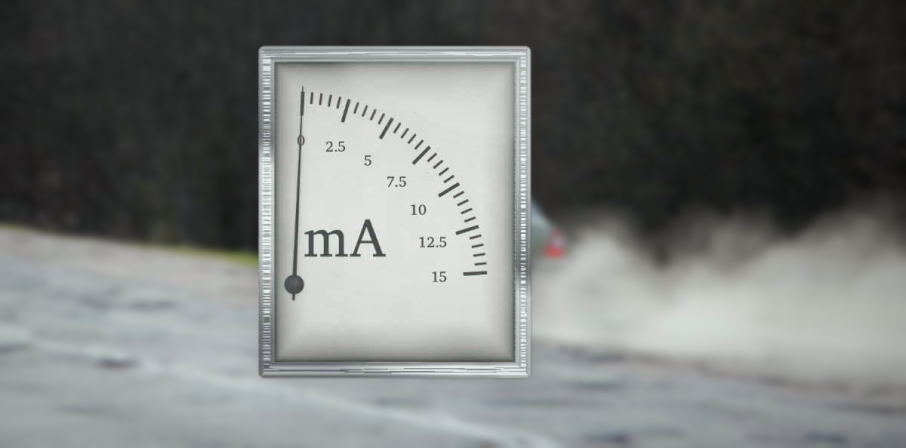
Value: 0 mA
